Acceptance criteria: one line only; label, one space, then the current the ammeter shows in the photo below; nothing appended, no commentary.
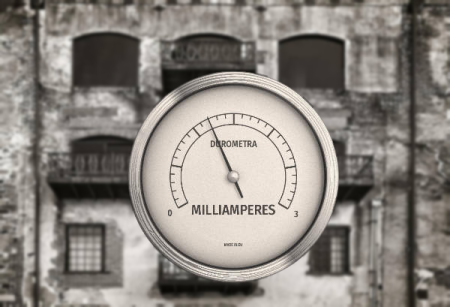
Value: 1.2 mA
